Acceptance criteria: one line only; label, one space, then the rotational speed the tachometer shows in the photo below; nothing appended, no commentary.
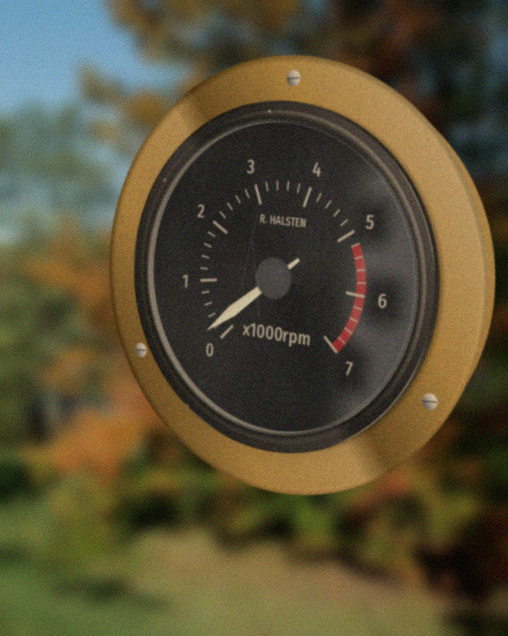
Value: 200 rpm
